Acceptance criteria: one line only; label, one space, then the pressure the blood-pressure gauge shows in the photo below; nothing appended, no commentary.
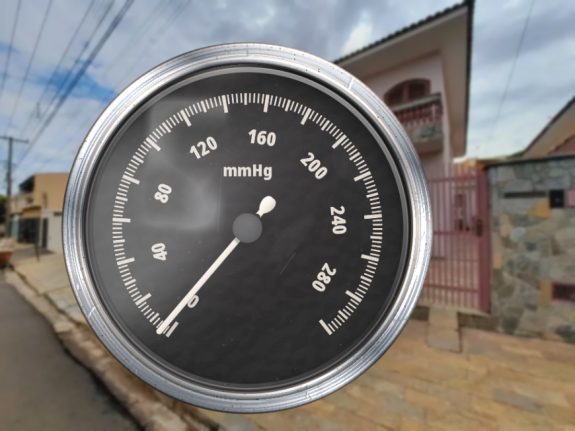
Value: 4 mmHg
